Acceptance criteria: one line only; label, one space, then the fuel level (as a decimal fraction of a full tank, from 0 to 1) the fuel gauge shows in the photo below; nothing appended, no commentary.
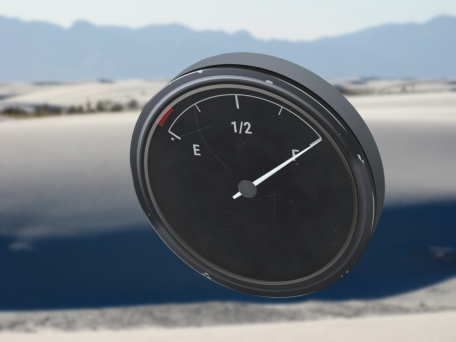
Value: 1
